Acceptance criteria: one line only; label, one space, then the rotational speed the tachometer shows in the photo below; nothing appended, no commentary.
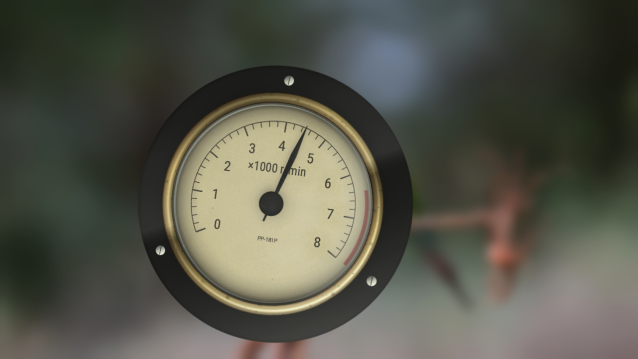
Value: 4500 rpm
